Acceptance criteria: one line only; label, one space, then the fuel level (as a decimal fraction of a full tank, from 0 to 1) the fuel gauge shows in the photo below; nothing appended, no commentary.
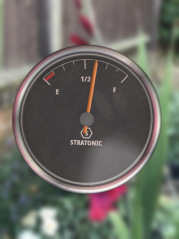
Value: 0.625
